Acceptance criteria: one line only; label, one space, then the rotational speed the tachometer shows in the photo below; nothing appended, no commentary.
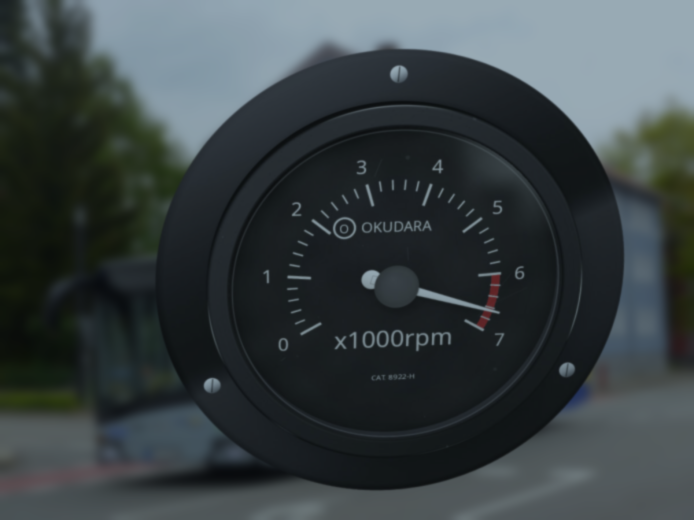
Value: 6600 rpm
